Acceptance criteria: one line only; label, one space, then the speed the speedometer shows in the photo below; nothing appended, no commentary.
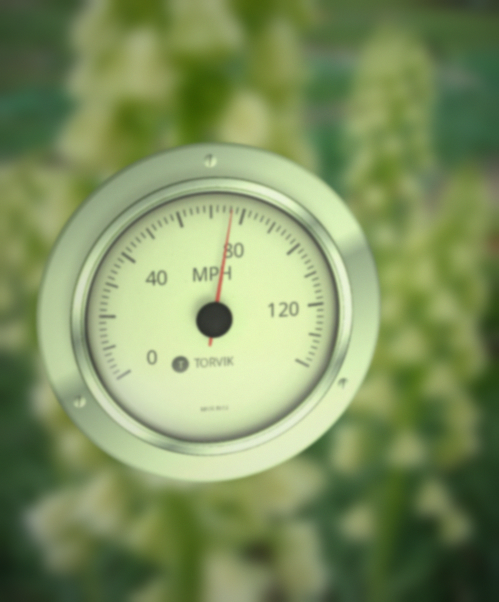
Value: 76 mph
